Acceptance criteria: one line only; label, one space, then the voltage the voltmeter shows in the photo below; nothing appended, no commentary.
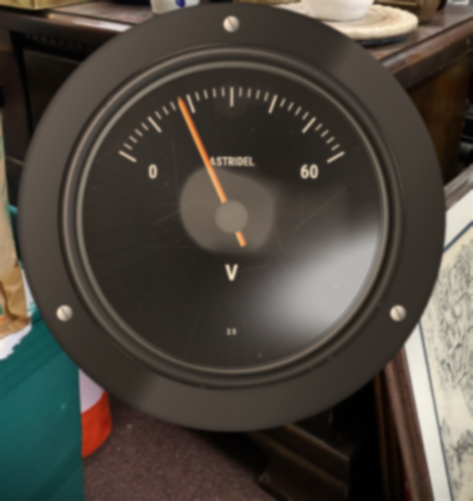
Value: 18 V
